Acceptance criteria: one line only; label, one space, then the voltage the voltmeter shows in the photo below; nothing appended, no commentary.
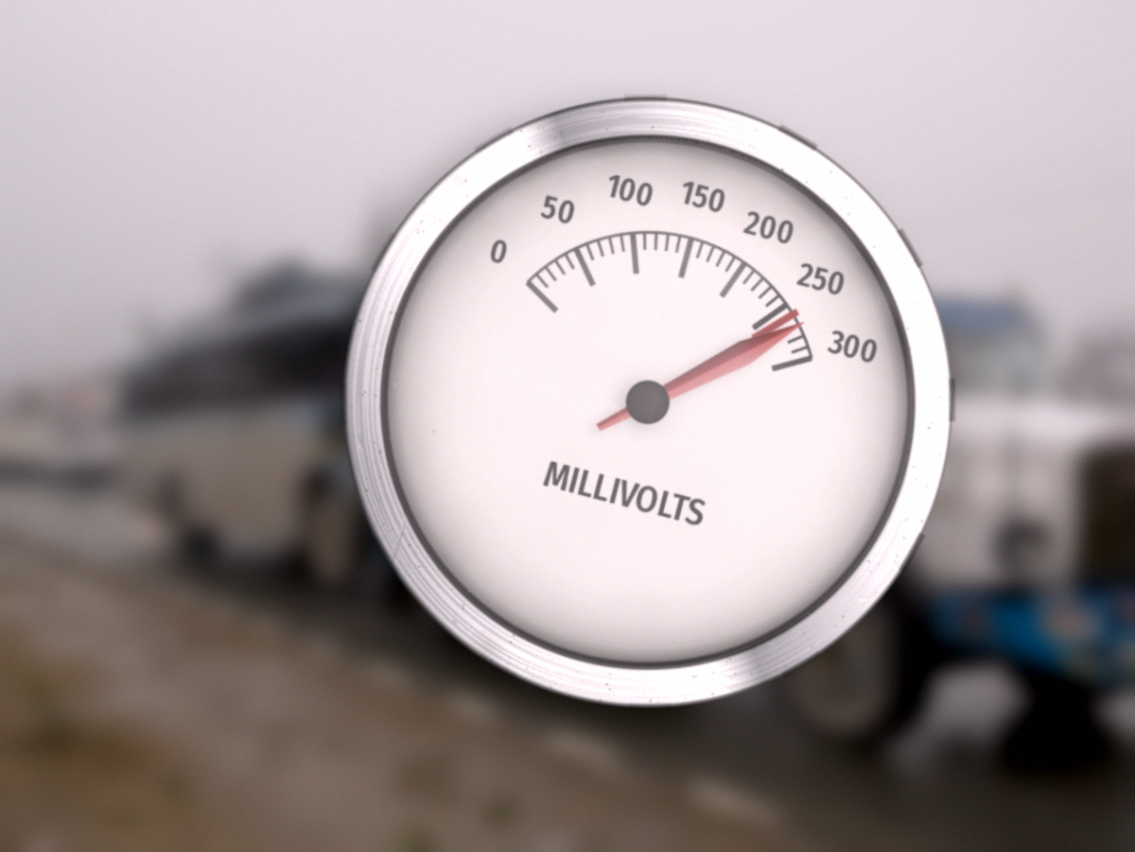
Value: 270 mV
